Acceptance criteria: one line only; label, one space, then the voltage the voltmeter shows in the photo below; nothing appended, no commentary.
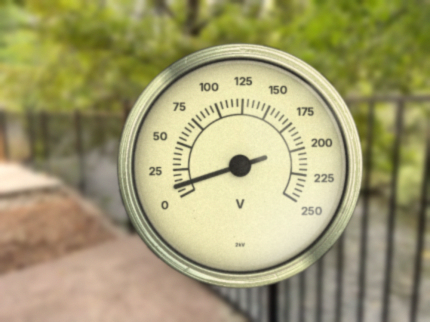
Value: 10 V
